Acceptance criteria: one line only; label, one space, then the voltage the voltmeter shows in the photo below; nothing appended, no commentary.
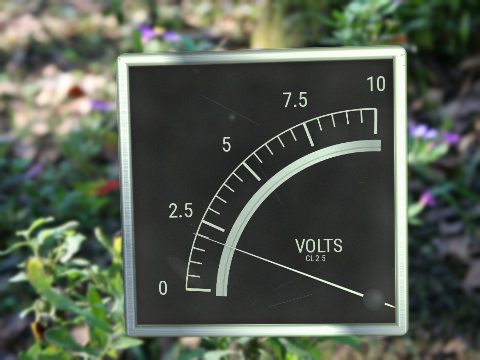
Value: 2 V
